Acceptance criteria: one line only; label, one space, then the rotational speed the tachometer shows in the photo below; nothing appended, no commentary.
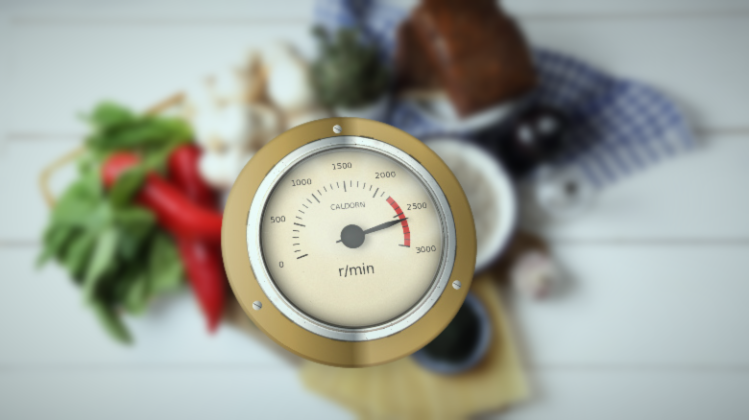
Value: 2600 rpm
